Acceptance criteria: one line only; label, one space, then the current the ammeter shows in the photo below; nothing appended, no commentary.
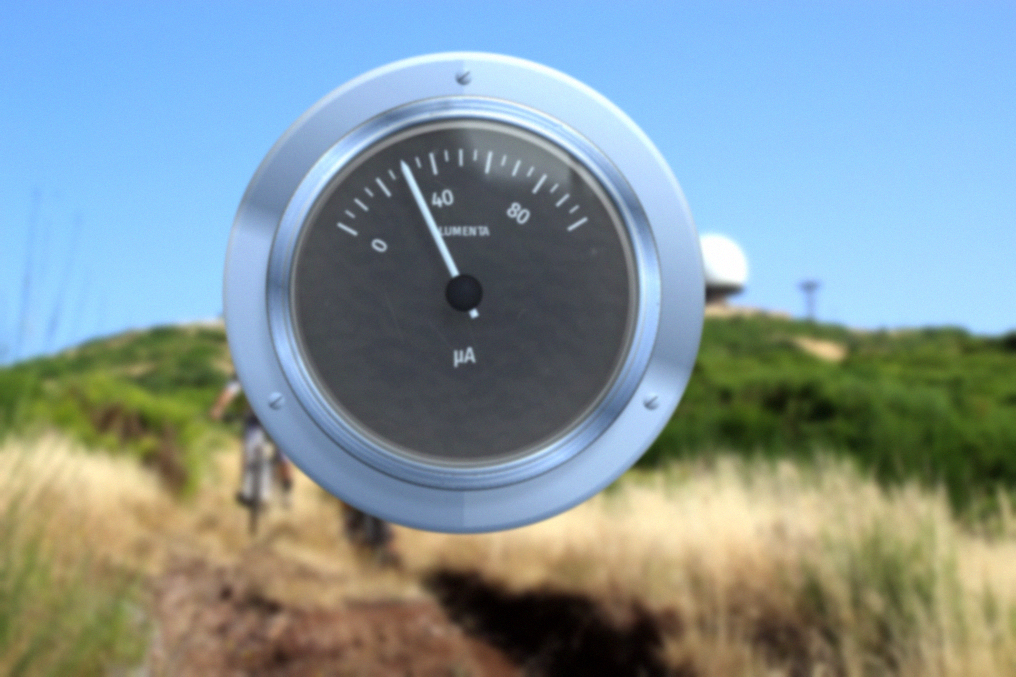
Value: 30 µA
